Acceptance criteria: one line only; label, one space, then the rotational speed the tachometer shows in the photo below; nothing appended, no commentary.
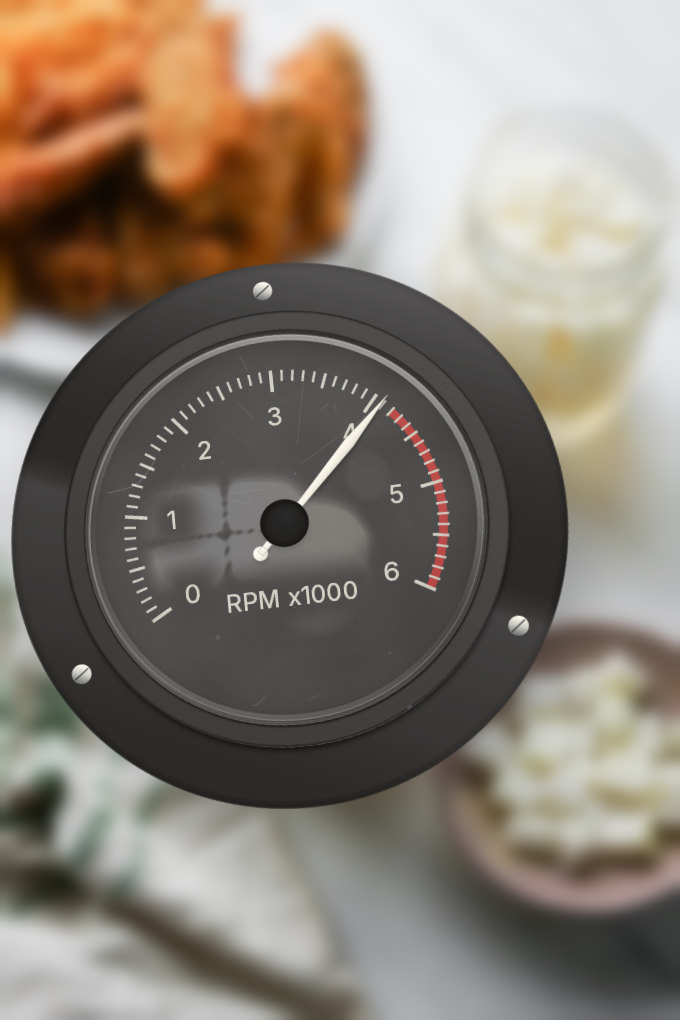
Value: 4100 rpm
